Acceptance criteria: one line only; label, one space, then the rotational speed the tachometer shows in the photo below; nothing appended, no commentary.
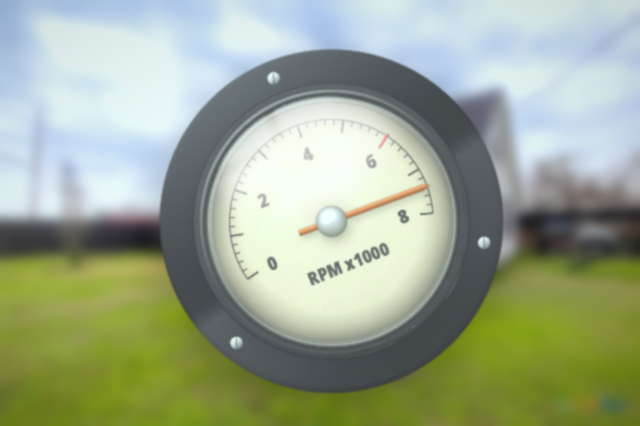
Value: 7400 rpm
